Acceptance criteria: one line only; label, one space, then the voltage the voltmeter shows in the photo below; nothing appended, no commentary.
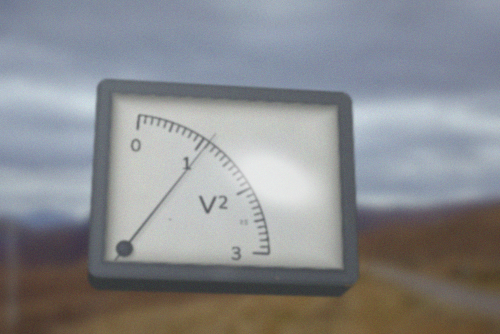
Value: 1.1 V
